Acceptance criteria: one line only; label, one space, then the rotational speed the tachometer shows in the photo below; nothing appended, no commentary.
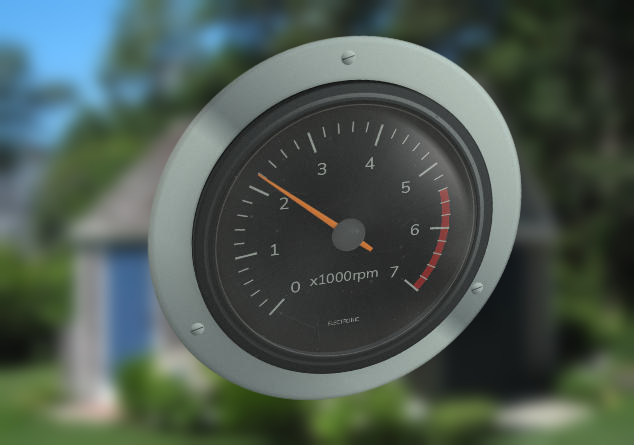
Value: 2200 rpm
